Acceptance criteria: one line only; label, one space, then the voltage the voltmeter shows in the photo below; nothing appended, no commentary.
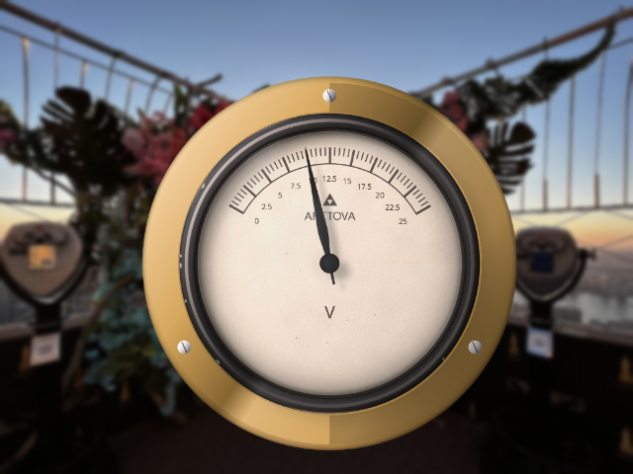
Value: 10 V
